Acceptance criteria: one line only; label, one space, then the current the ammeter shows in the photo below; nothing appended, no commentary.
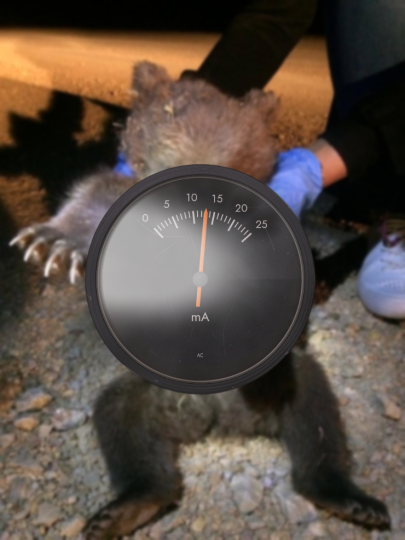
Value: 13 mA
